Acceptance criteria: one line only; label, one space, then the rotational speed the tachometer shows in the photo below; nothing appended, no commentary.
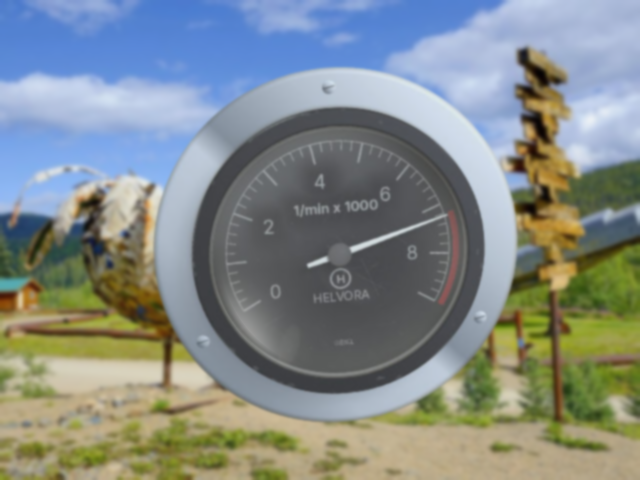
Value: 7200 rpm
